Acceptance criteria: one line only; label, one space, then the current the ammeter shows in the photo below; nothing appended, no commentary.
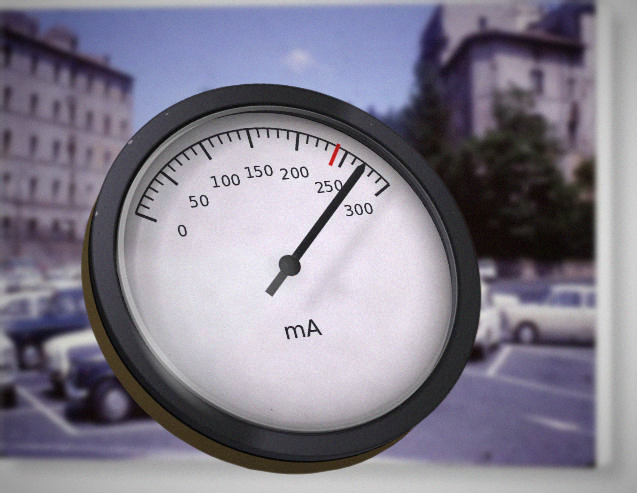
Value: 270 mA
